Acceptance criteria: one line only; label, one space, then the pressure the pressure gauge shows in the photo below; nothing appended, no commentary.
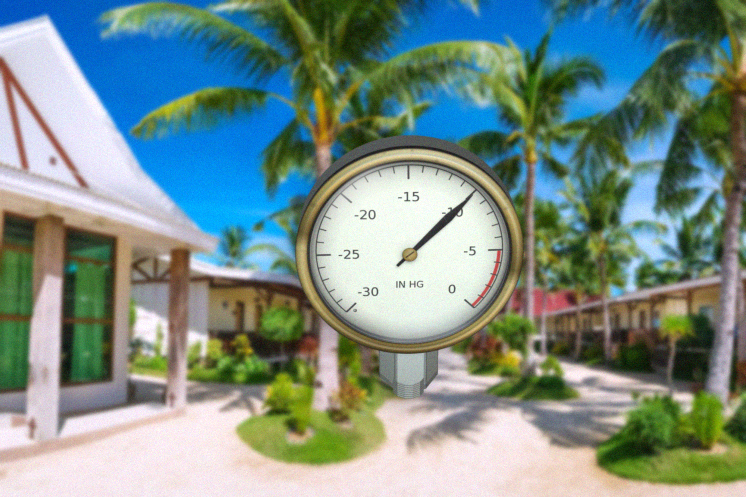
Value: -10 inHg
